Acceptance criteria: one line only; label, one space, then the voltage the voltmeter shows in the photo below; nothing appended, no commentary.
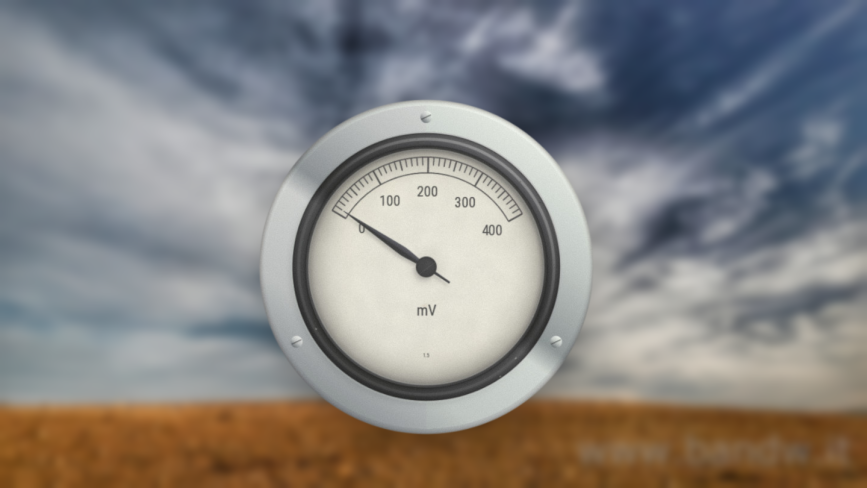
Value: 10 mV
